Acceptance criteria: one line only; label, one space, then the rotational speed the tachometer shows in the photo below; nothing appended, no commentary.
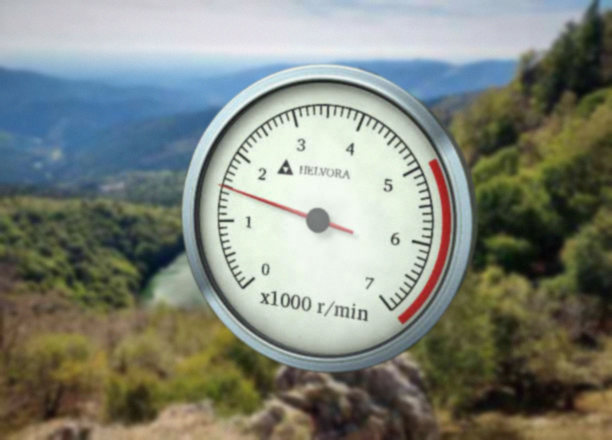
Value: 1500 rpm
